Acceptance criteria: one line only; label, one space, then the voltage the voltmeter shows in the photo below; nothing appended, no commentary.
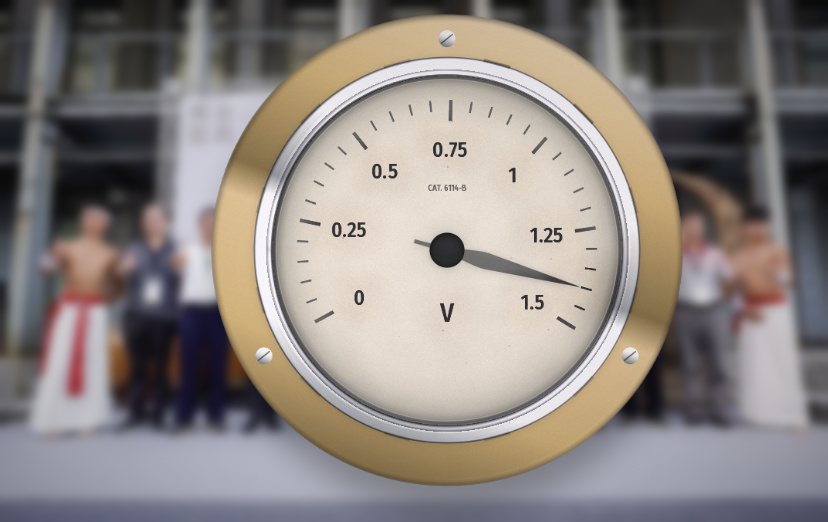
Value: 1.4 V
